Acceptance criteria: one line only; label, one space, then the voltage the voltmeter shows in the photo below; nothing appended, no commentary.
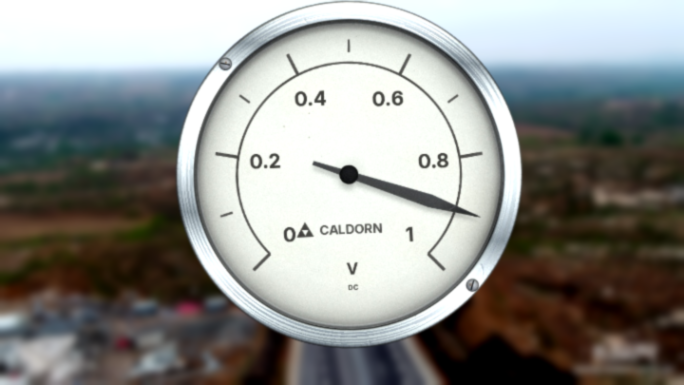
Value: 0.9 V
